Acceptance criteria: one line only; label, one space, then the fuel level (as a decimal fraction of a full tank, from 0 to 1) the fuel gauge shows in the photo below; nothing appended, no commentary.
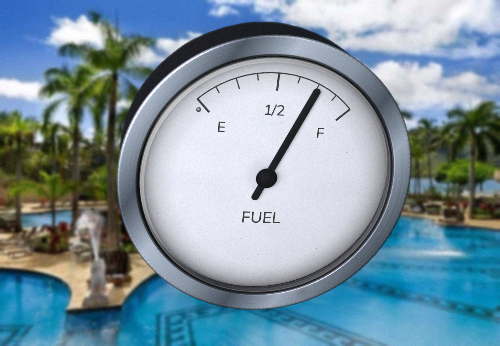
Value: 0.75
